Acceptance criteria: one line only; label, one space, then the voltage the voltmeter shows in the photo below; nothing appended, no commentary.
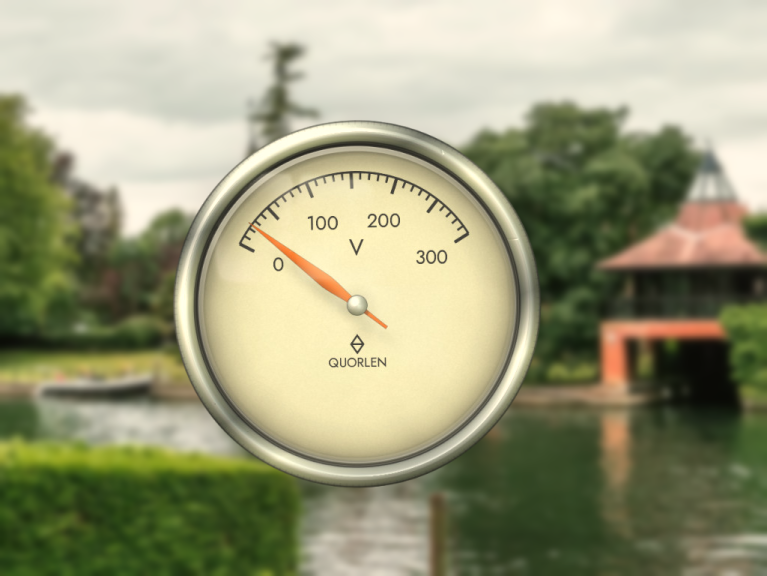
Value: 25 V
